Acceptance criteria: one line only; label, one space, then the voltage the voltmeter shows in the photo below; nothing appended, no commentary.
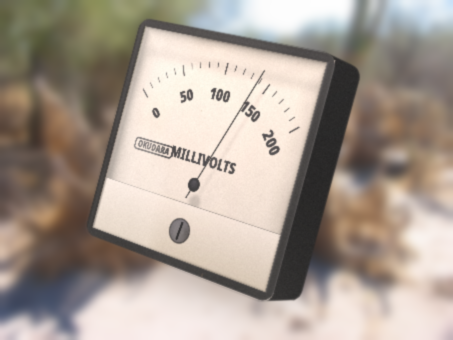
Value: 140 mV
